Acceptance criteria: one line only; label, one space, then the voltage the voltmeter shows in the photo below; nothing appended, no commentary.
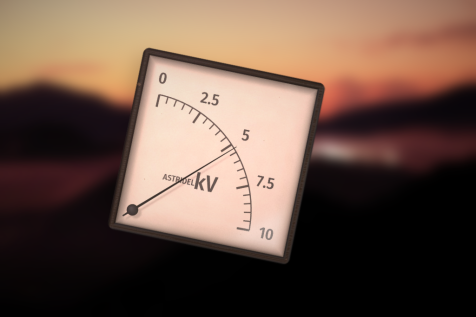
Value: 5.25 kV
